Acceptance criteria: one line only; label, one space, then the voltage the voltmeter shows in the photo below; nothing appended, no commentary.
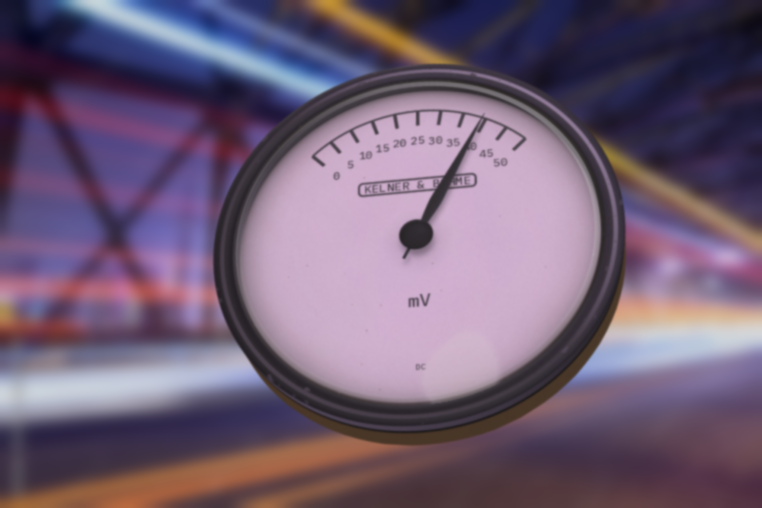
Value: 40 mV
